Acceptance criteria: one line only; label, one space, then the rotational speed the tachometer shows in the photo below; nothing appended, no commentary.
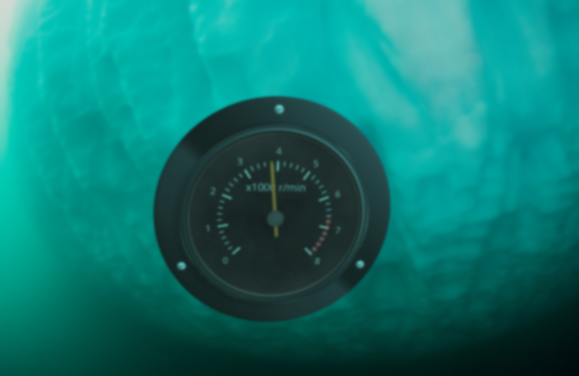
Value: 3800 rpm
